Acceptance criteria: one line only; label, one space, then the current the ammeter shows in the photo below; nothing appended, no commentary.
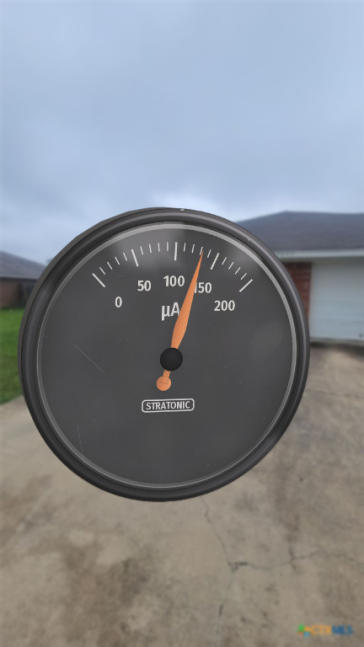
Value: 130 µA
